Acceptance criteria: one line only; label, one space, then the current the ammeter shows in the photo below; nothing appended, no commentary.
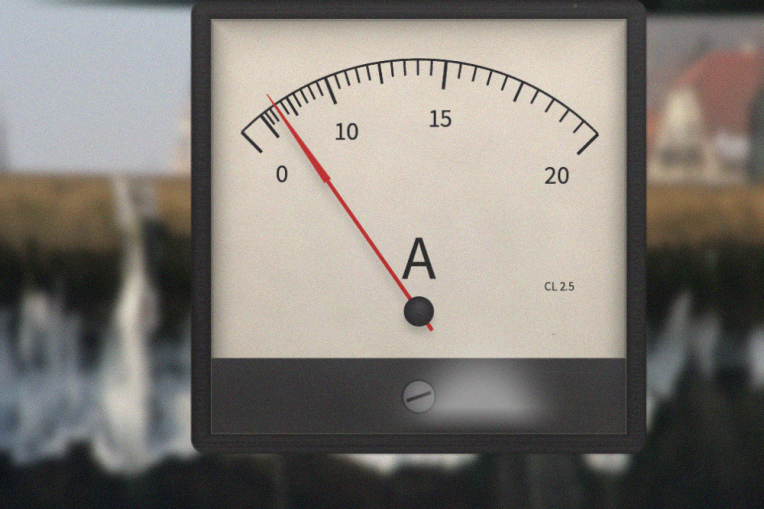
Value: 6.5 A
